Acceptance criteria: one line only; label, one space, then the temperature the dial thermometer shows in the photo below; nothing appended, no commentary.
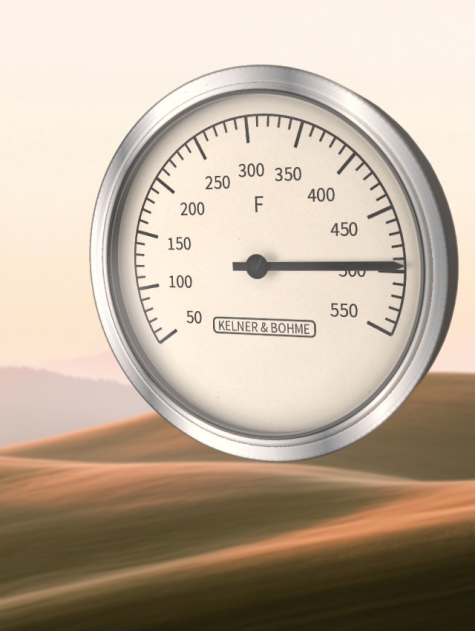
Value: 495 °F
